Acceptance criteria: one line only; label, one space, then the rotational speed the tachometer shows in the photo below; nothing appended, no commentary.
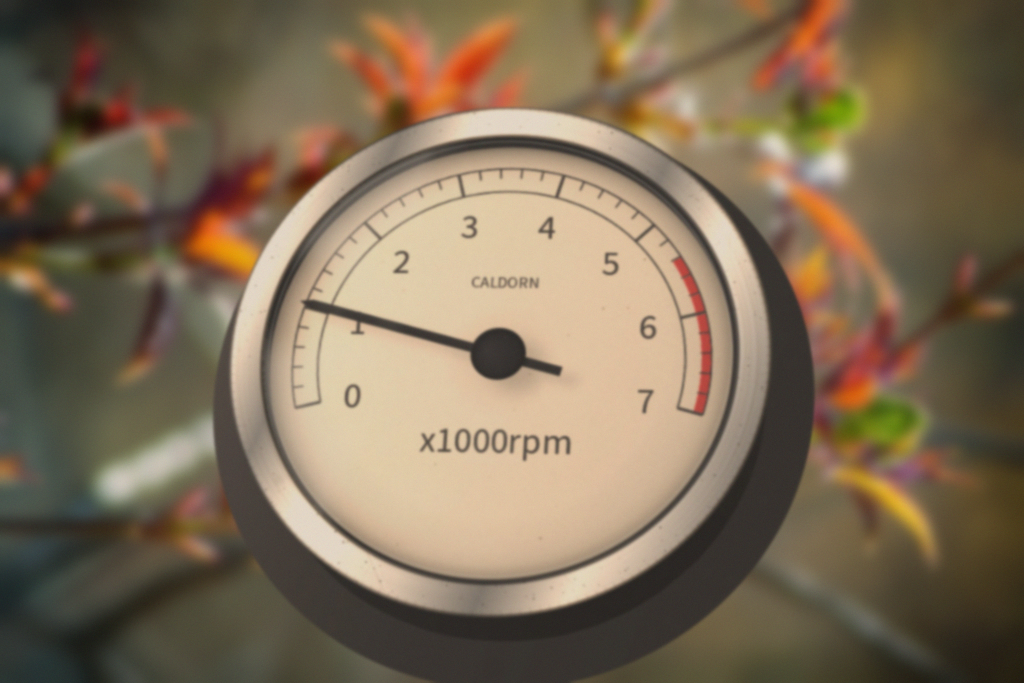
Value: 1000 rpm
